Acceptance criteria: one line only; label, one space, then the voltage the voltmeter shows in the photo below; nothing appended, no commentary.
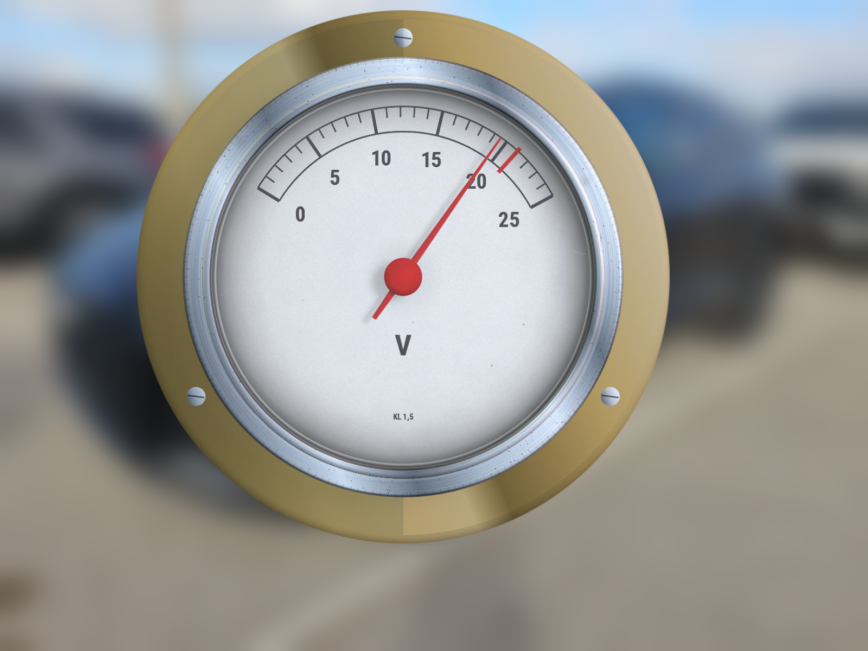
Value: 19.5 V
